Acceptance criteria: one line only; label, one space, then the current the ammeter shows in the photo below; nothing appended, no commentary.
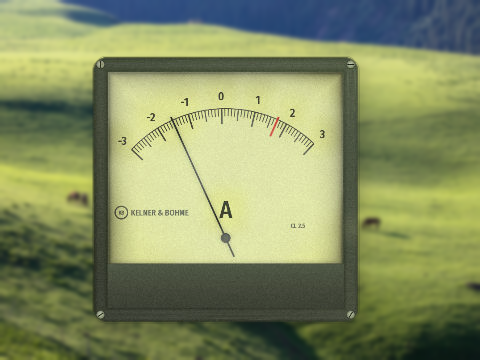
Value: -1.5 A
